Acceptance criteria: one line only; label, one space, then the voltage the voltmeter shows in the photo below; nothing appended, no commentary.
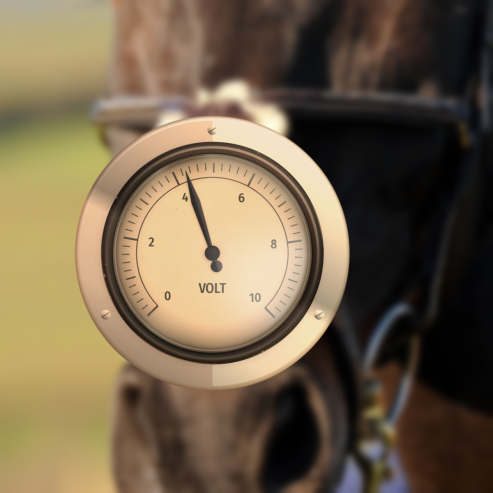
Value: 4.3 V
